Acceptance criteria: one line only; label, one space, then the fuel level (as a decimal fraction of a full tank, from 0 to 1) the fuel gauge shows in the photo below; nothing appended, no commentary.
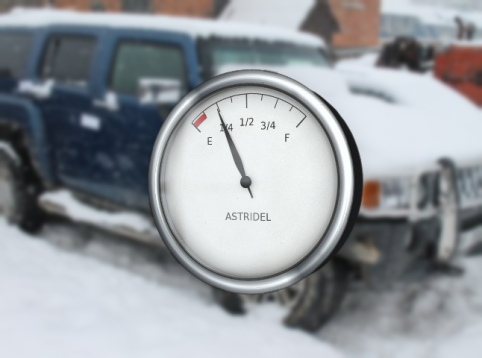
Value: 0.25
